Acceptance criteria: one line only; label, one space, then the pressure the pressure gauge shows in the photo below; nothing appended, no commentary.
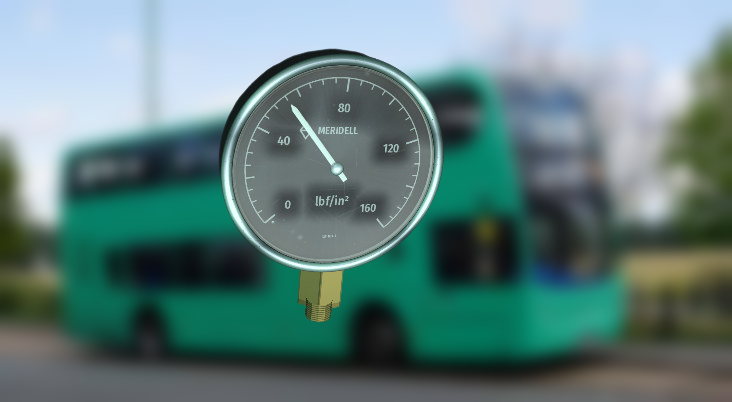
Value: 55 psi
